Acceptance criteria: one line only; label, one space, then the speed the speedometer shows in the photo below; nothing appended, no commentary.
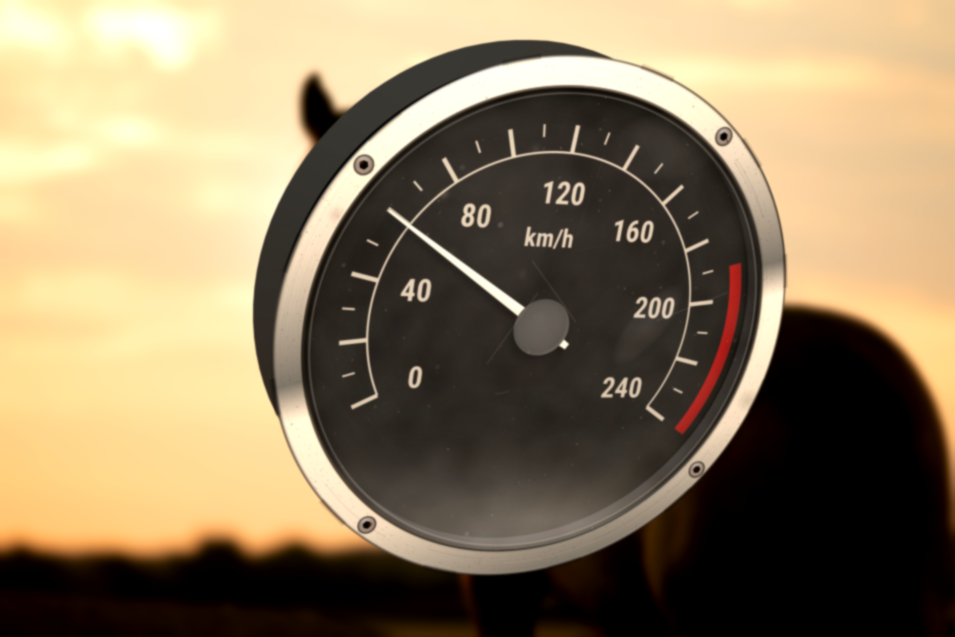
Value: 60 km/h
